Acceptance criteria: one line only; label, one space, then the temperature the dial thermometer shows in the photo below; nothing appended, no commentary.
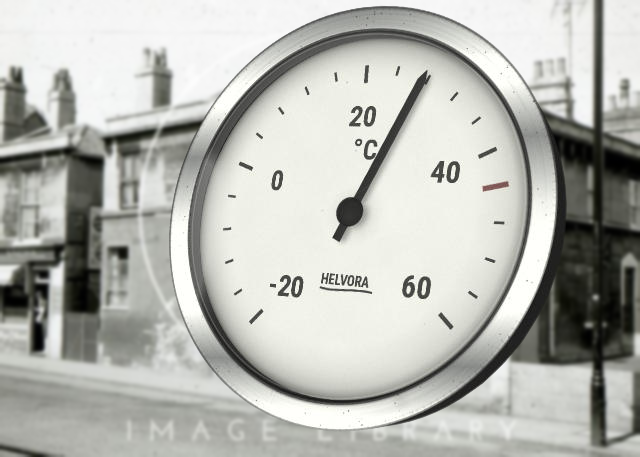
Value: 28 °C
